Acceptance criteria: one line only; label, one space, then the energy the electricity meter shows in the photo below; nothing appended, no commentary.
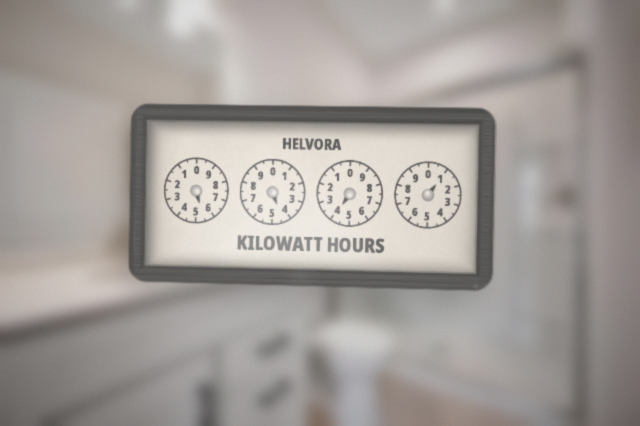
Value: 5441 kWh
